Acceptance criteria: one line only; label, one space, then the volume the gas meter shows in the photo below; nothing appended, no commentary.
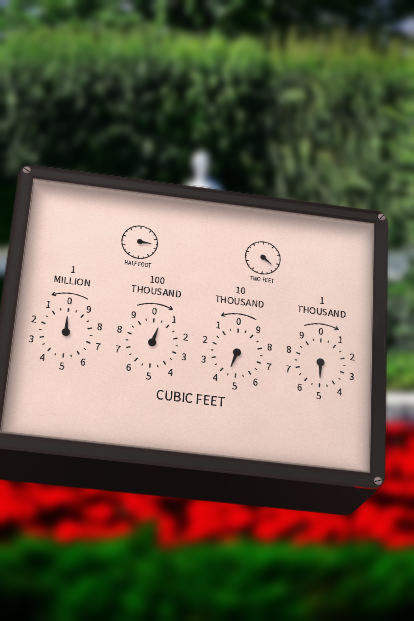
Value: 4500 ft³
